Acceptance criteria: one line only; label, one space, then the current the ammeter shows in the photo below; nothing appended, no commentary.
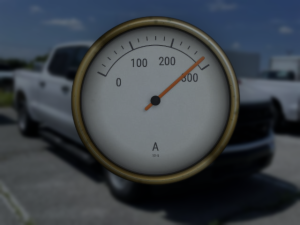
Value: 280 A
